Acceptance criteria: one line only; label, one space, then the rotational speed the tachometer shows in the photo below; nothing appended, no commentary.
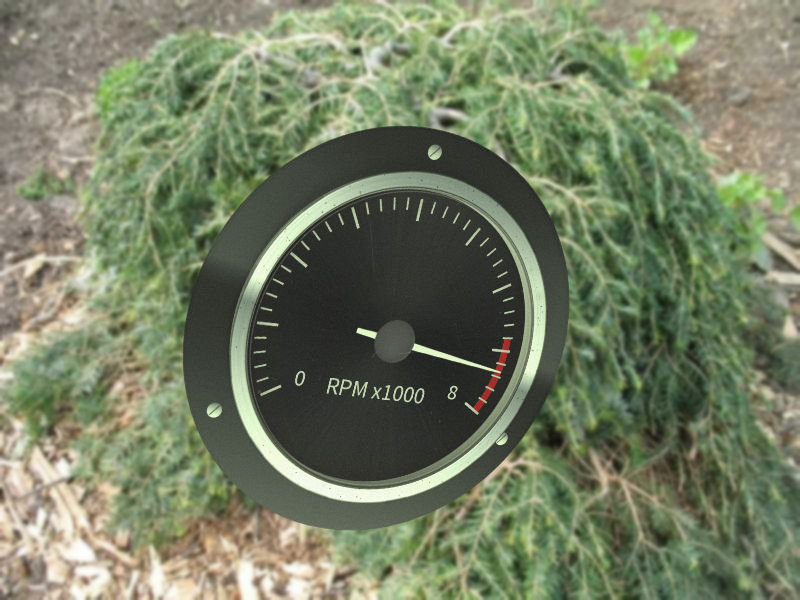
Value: 7300 rpm
